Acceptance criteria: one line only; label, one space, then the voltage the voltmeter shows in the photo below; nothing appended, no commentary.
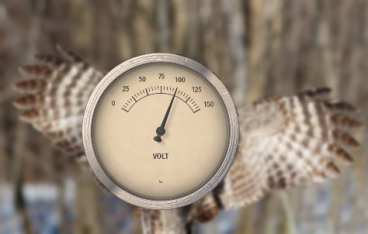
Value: 100 V
